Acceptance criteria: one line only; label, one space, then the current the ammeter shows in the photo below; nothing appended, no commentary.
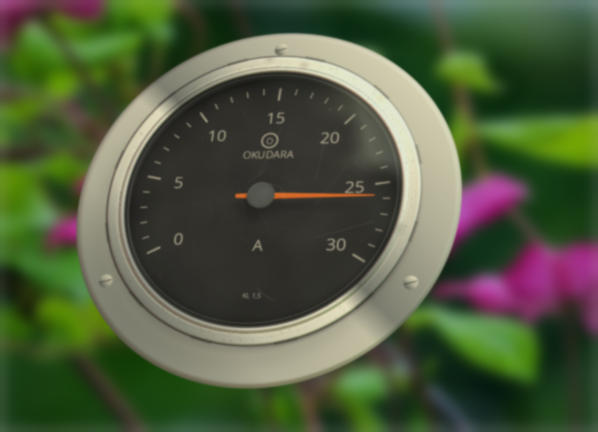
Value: 26 A
